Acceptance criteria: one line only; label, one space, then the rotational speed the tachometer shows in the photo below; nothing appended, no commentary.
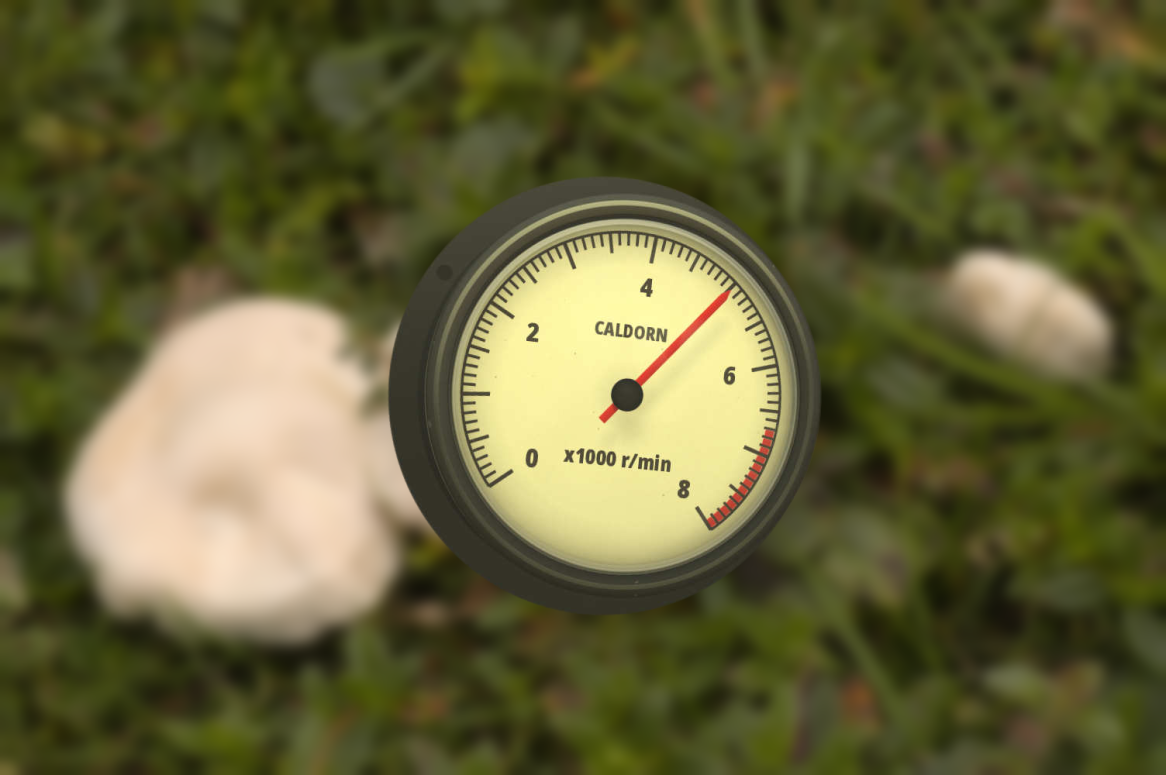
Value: 5000 rpm
